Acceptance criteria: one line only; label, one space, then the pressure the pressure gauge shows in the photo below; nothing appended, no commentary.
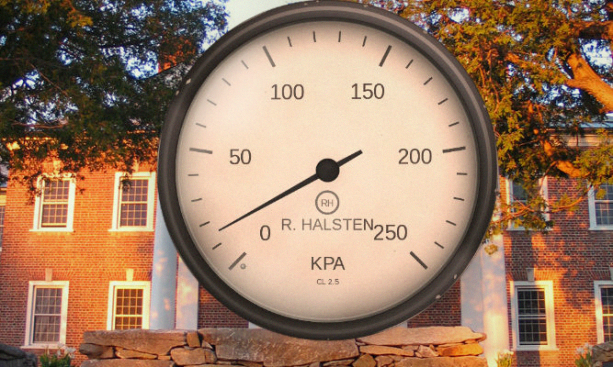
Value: 15 kPa
